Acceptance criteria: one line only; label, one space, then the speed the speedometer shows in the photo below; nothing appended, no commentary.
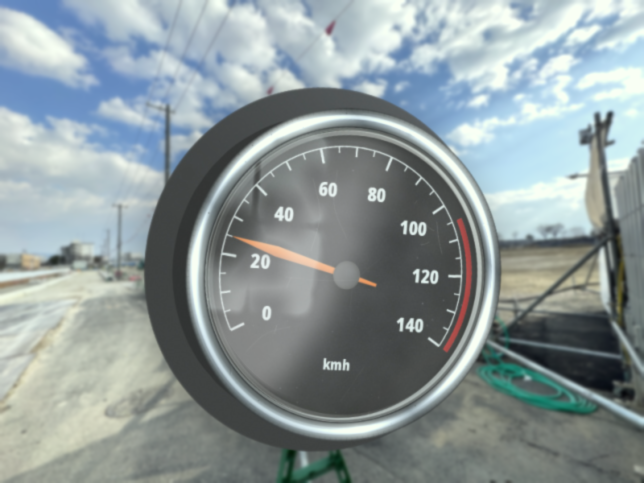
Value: 25 km/h
